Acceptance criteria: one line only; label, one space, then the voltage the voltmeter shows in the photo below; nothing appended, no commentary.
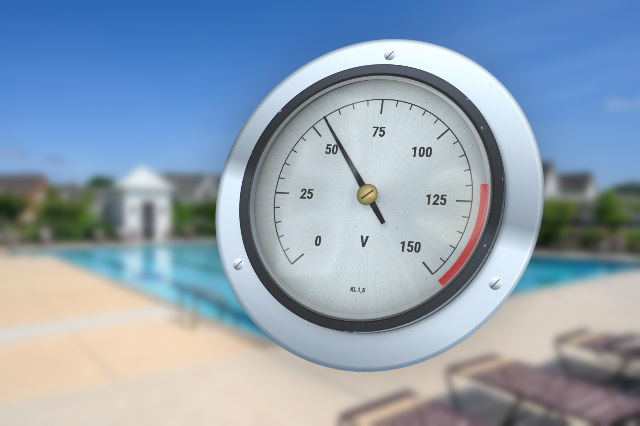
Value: 55 V
